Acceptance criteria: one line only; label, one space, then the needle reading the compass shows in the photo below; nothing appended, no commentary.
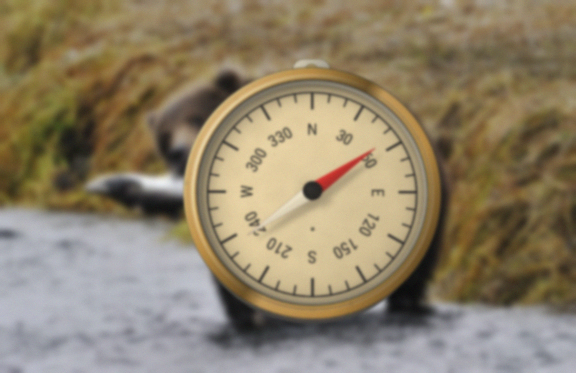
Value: 55 °
